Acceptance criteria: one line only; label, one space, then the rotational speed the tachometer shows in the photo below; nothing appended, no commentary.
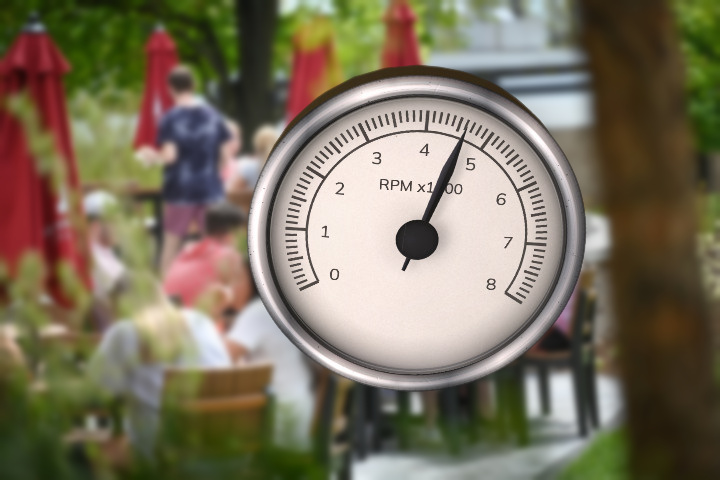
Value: 4600 rpm
